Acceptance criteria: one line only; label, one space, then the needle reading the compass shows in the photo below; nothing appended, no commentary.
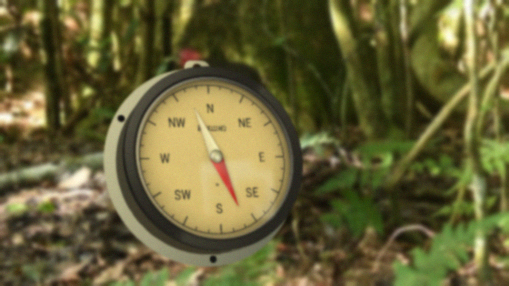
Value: 160 °
